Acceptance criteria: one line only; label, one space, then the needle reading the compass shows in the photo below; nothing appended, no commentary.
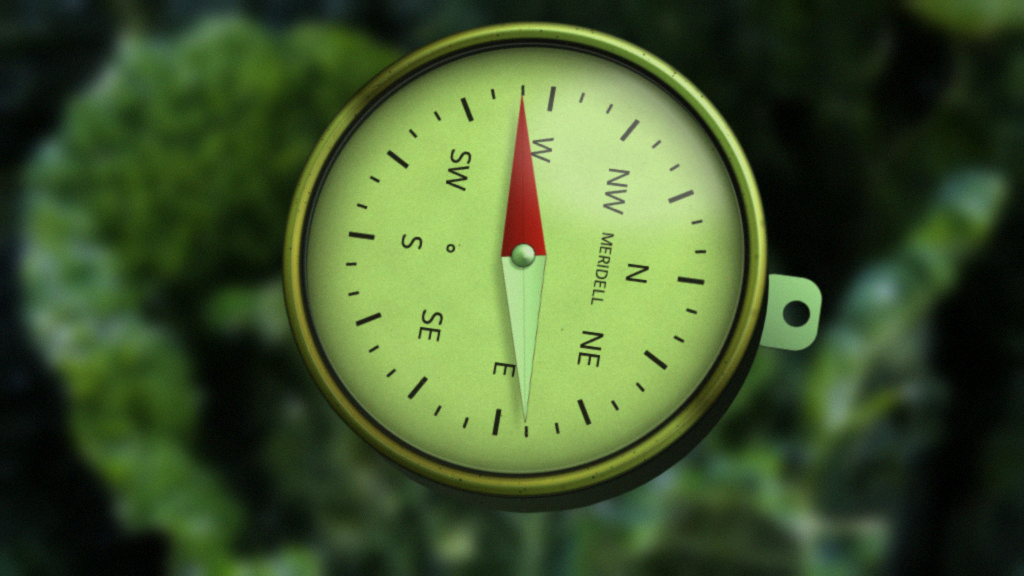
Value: 260 °
